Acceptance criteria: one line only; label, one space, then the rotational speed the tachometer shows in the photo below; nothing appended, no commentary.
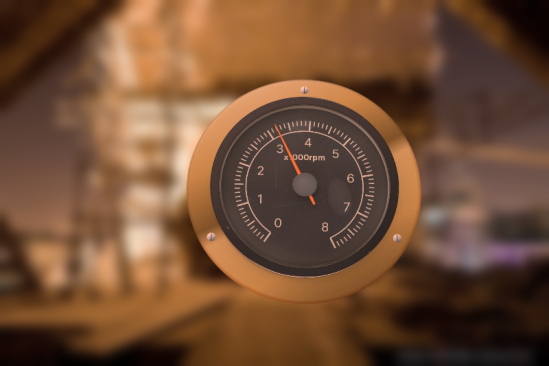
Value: 3200 rpm
